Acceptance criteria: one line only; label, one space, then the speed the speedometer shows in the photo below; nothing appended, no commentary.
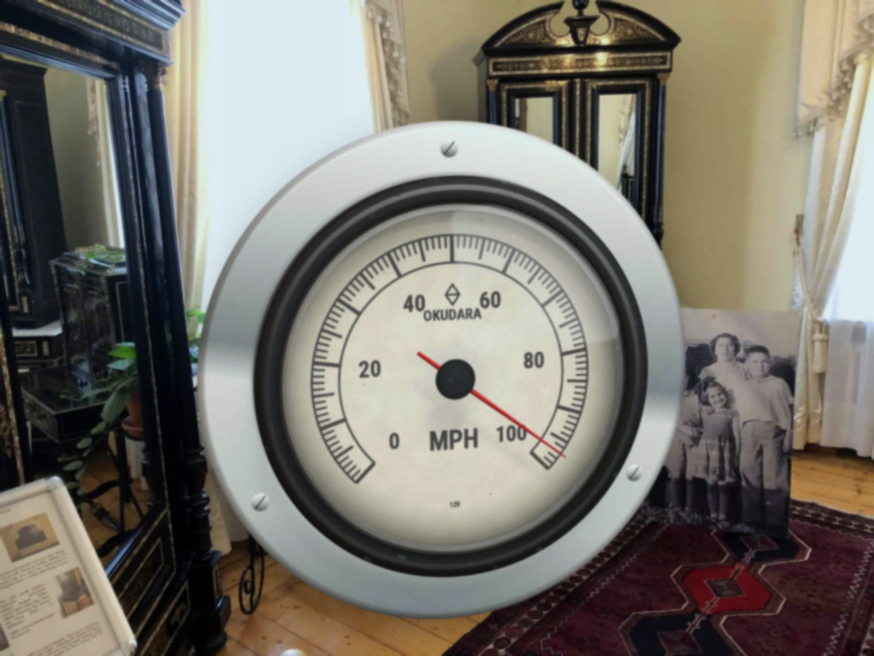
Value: 97 mph
